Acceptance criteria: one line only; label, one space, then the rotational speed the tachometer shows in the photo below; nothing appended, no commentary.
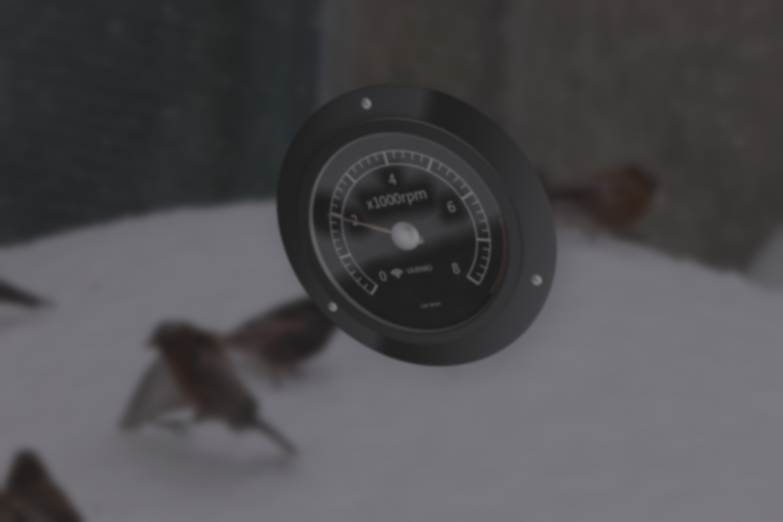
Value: 2000 rpm
